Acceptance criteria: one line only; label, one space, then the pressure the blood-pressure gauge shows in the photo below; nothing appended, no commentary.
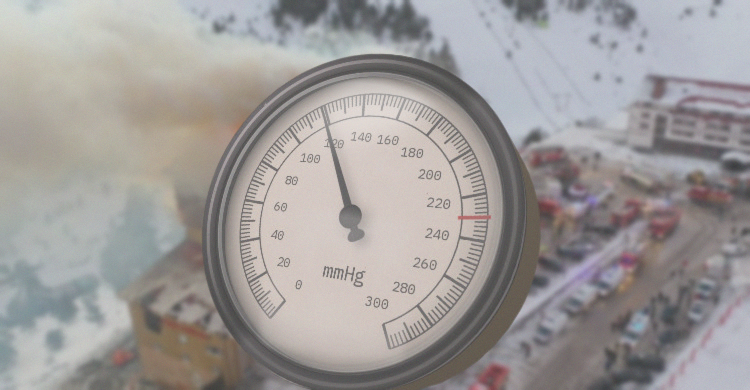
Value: 120 mmHg
